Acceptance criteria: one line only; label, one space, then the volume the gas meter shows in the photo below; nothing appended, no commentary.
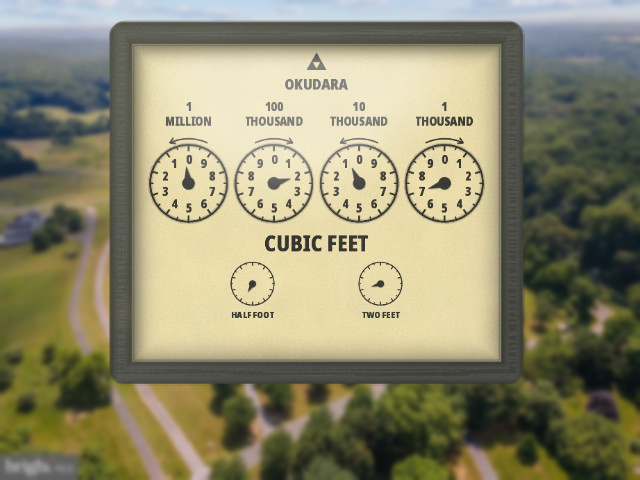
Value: 20700 ft³
